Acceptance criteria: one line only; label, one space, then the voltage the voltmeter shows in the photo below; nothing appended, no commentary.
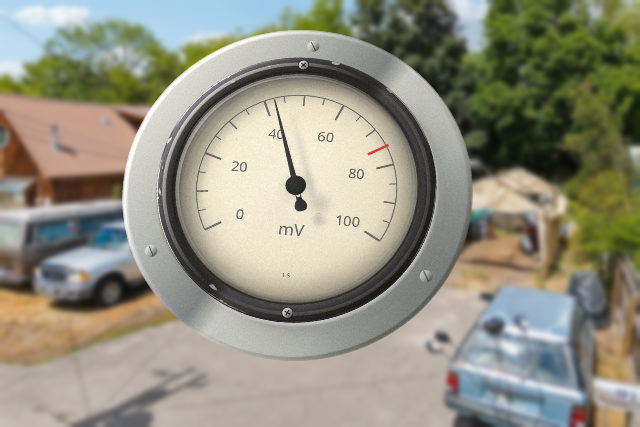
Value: 42.5 mV
